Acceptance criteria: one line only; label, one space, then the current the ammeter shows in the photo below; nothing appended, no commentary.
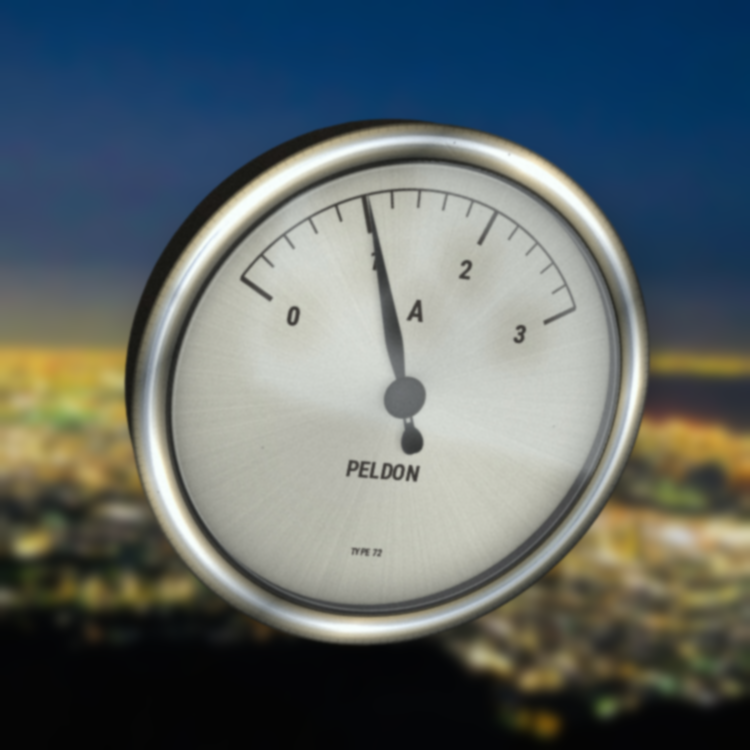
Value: 1 A
